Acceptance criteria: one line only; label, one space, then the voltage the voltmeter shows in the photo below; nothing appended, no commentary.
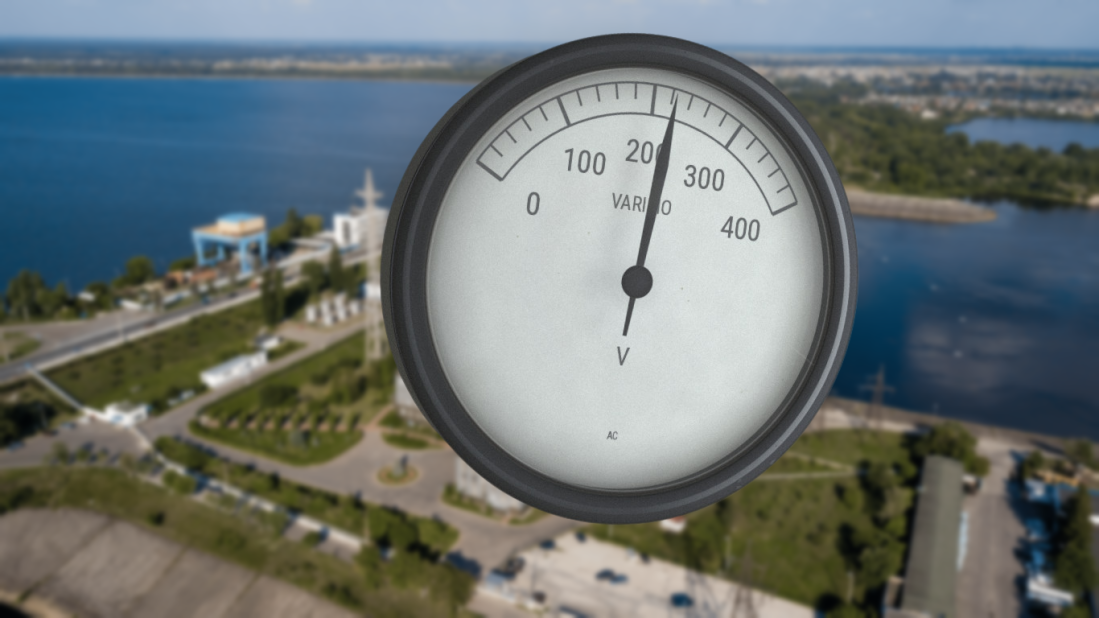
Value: 220 V
